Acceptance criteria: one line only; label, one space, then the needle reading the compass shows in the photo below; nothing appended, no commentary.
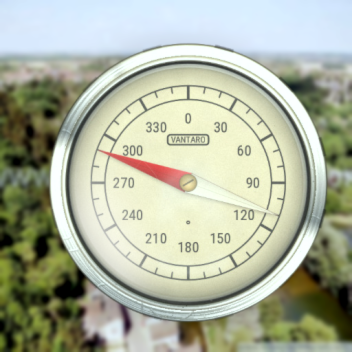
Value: 290 °
